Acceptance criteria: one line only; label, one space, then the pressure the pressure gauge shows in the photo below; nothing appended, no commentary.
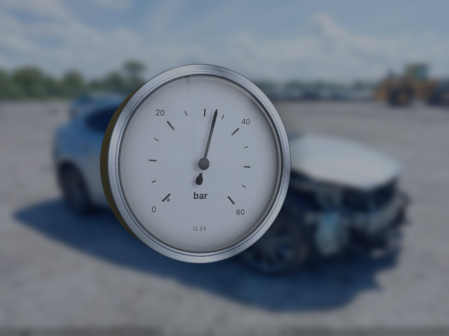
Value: 32.5 bar
